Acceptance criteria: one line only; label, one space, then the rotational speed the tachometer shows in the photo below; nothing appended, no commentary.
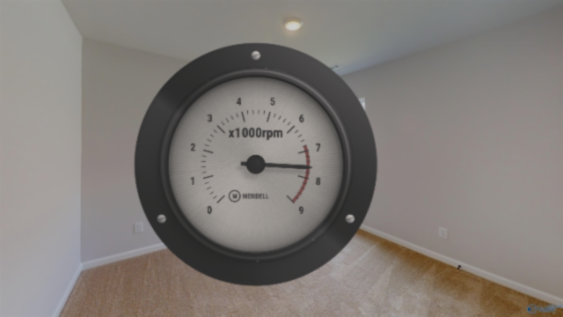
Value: 7600 rpm
